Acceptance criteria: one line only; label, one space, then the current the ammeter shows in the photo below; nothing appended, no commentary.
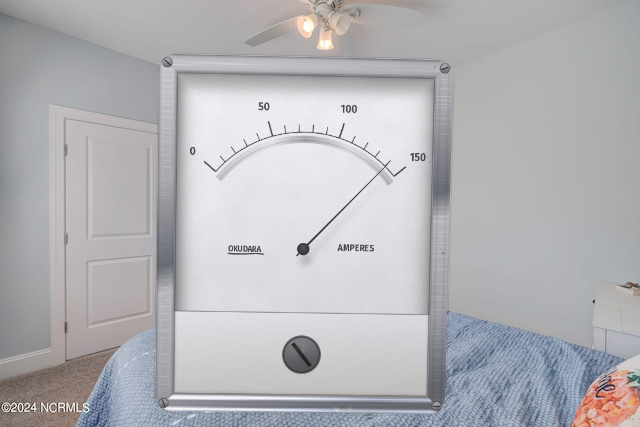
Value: 140 A
